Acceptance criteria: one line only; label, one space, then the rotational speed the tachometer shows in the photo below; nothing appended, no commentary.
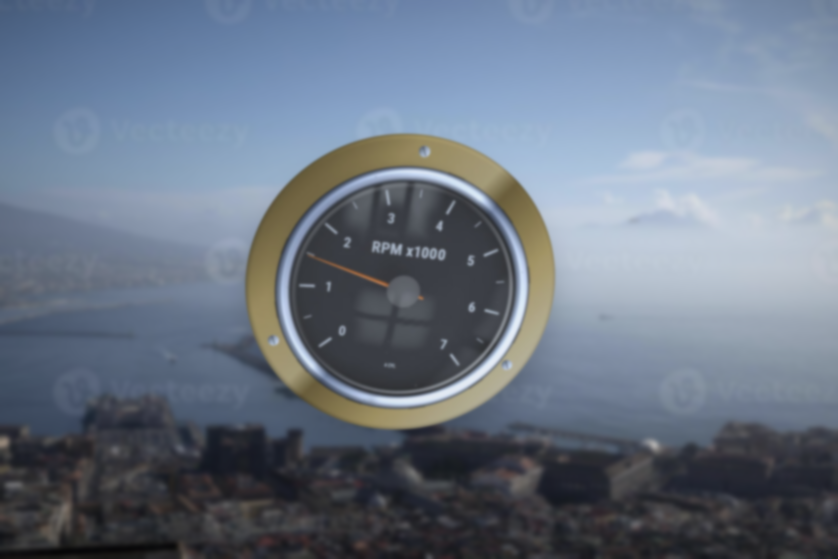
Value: 1500 rpm
